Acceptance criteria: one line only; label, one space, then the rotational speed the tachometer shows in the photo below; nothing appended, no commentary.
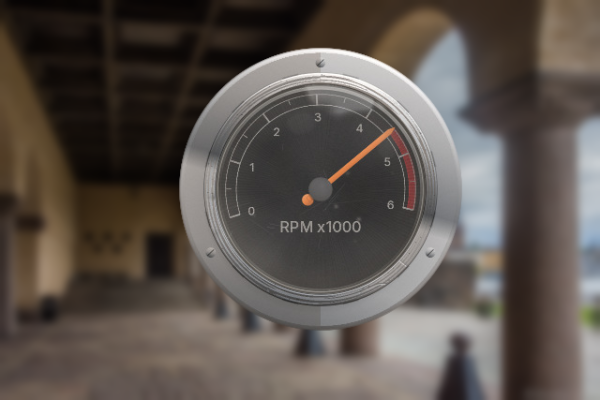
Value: 4500 rpm
